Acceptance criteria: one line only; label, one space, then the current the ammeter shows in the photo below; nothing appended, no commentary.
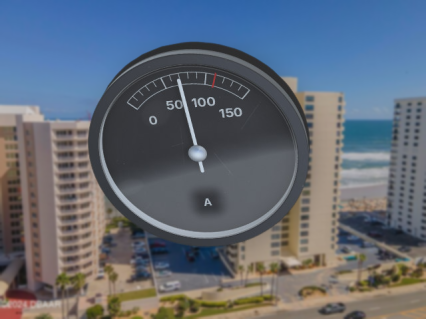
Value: 70 A
